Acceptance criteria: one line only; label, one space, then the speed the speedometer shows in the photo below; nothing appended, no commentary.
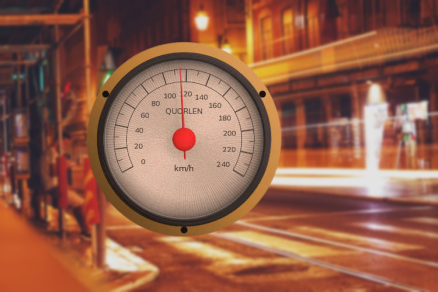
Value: 115 km/h
